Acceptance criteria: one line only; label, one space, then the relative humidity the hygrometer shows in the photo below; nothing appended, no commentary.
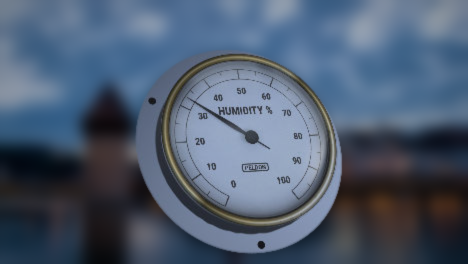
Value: 32.5 %
